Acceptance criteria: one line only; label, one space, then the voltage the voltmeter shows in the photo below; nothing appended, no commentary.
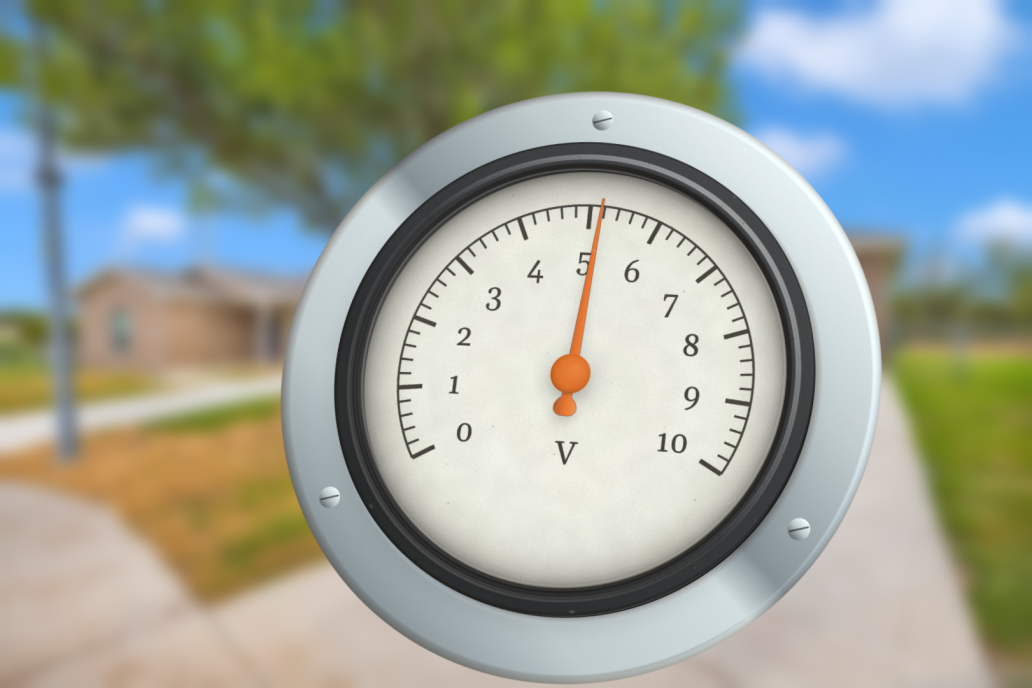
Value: 5.2 V
